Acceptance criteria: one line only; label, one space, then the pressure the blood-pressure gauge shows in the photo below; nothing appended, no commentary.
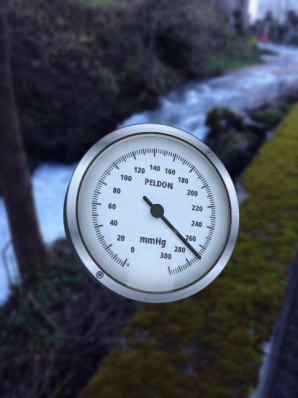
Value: 270 mmHg
